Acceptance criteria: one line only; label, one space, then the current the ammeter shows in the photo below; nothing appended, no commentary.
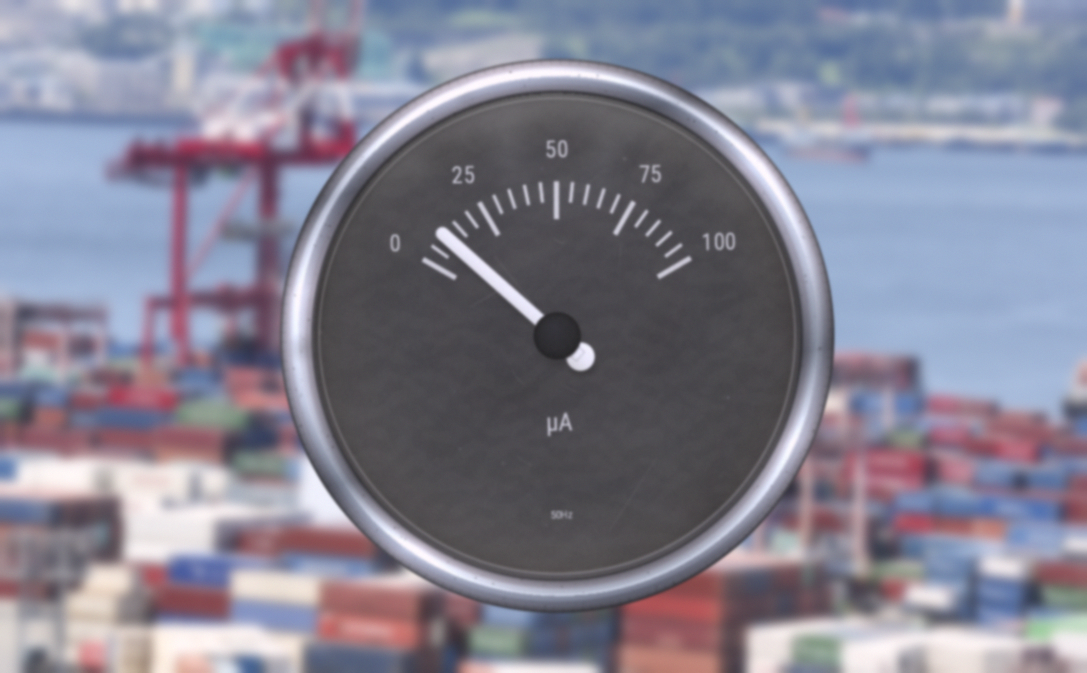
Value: 10 µA
